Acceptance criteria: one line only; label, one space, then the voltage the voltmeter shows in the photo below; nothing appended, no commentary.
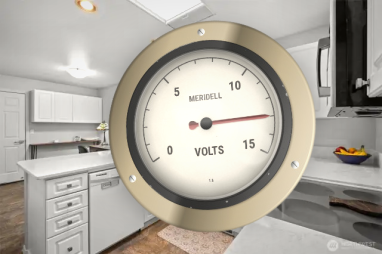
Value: 13 V
